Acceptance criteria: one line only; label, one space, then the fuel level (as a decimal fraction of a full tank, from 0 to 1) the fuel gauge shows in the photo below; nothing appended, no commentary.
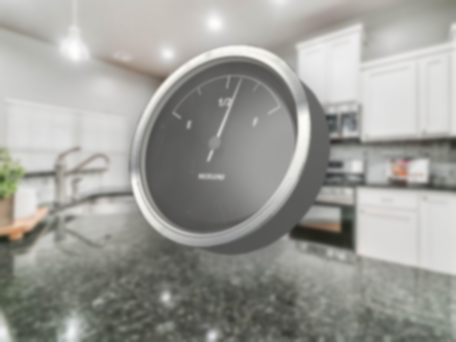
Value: 0.625
